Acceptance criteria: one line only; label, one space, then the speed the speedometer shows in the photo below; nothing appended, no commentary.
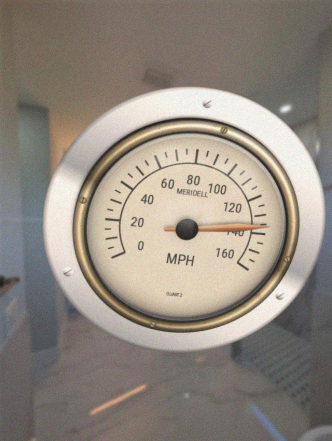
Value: 135 mph
